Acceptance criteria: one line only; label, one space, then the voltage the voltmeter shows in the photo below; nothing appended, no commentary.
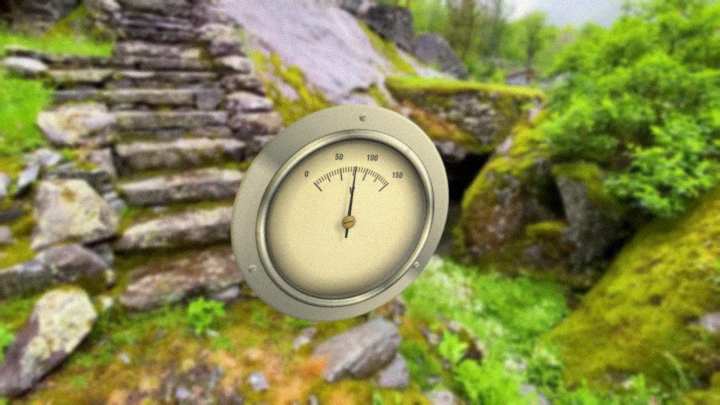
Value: 75 V
